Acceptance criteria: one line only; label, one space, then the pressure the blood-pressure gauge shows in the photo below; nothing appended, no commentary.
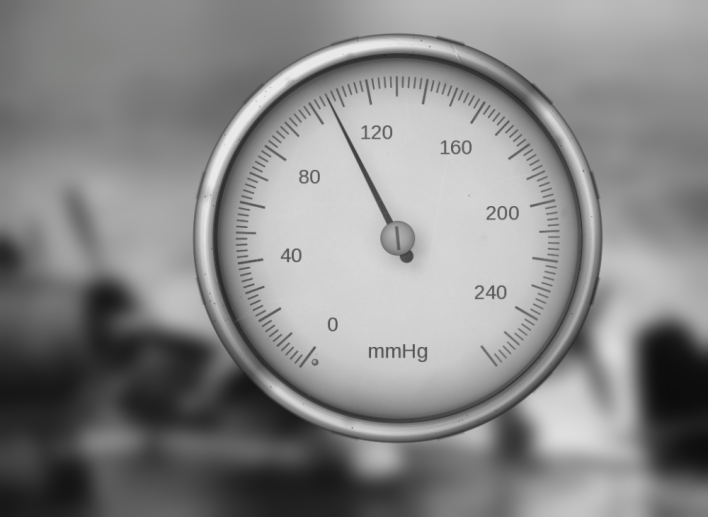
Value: 106 mmHg
